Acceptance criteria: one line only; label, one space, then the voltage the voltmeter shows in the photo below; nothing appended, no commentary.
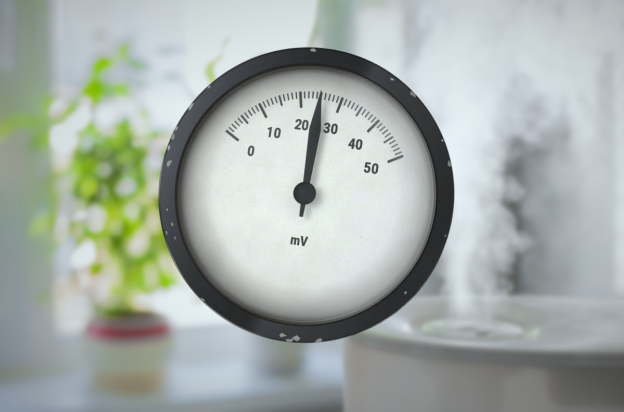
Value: 25 mV
